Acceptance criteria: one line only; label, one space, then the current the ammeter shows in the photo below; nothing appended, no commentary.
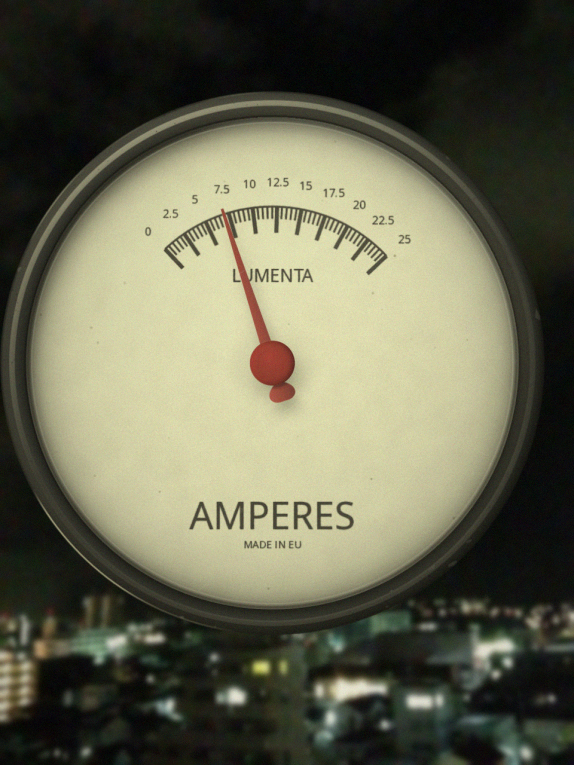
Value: 7 A
